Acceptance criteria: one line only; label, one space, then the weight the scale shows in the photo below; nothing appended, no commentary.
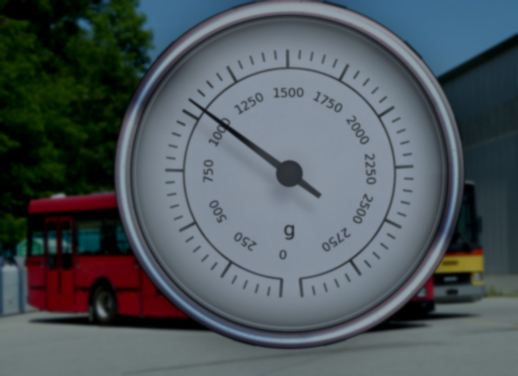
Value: 1050 g
